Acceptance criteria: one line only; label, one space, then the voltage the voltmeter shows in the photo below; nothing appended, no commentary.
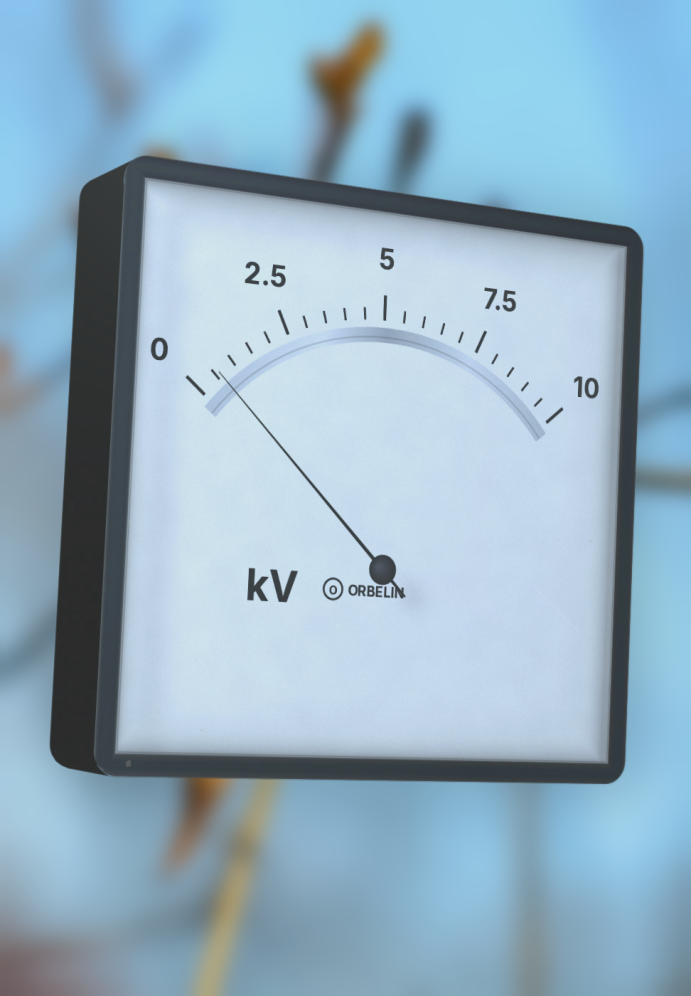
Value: 0.5 kV
